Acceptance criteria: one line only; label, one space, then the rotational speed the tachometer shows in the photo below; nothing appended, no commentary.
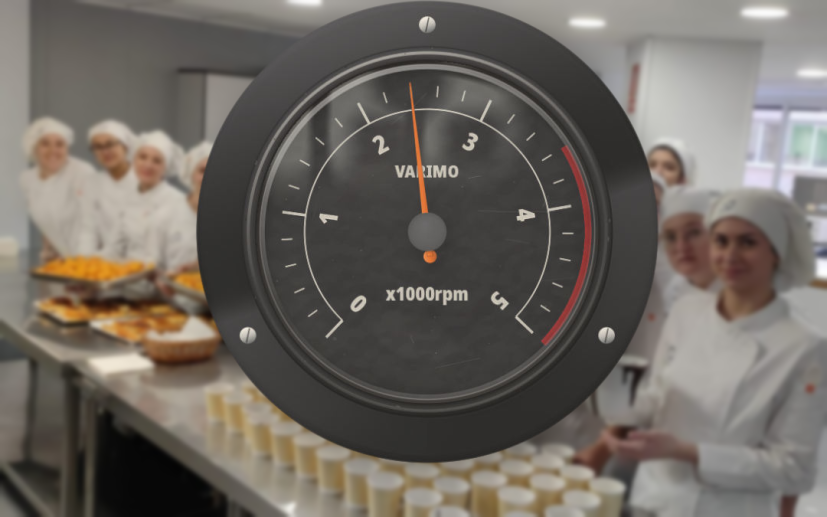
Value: 2400 rpm
